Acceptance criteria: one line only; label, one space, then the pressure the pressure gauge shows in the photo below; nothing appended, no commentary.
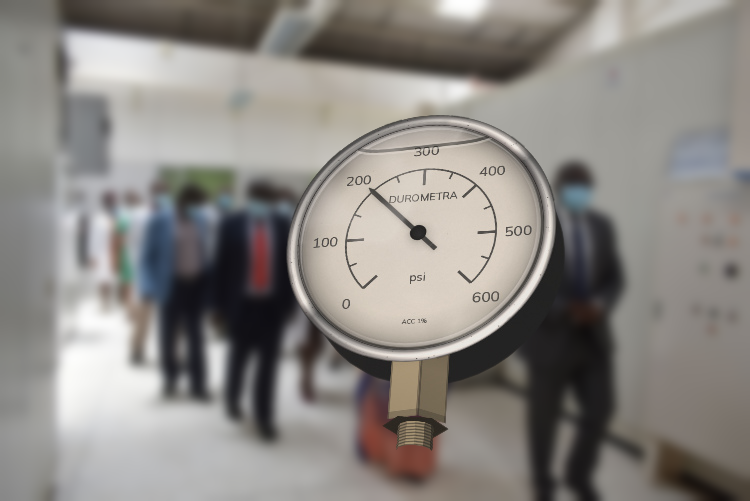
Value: 200 psi
